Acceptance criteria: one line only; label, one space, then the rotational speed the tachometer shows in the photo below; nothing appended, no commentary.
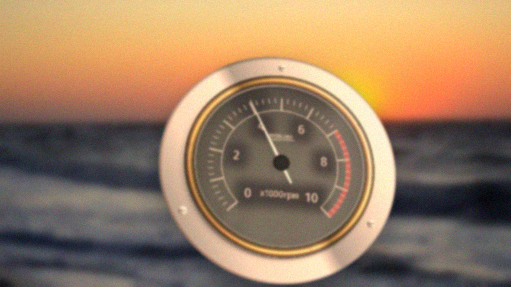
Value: 4000 rpm
